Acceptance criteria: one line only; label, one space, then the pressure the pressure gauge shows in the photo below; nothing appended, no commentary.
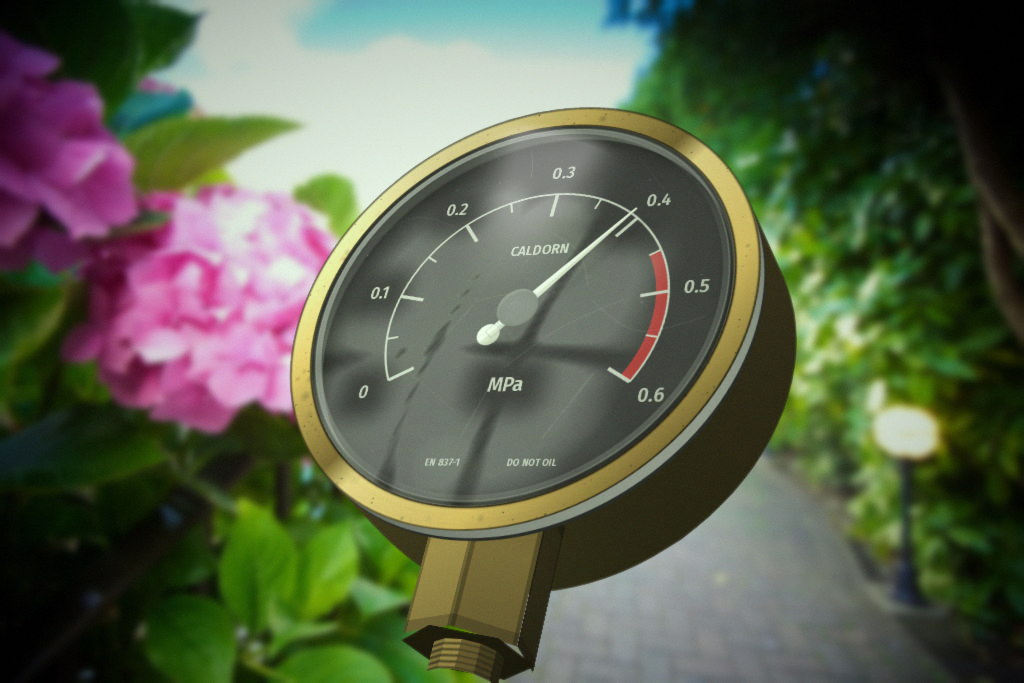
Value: 0.4 MPa
